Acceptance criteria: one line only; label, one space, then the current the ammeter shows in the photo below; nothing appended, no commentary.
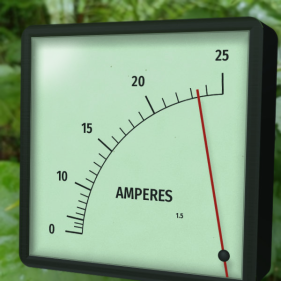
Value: 23.5 A
